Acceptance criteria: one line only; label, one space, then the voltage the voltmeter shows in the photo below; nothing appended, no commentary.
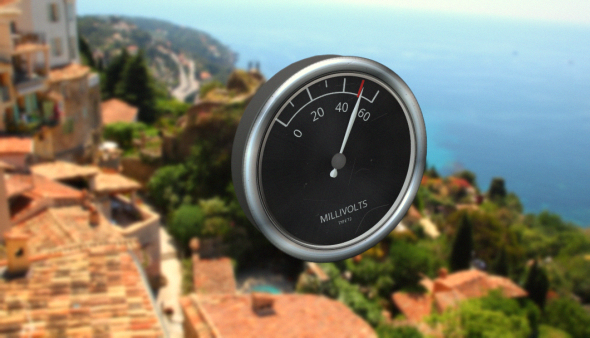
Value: 50 mV
